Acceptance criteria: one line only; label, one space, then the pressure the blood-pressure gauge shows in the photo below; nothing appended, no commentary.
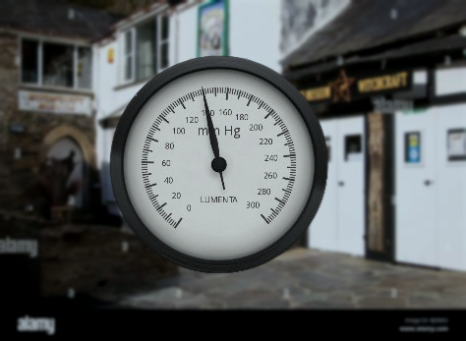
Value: 140 mmHg
